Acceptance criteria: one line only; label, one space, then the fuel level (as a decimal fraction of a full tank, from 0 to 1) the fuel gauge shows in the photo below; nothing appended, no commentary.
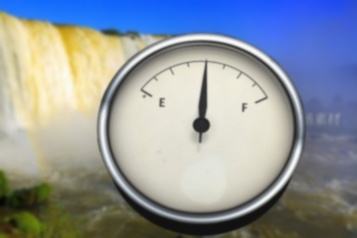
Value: 0.5
